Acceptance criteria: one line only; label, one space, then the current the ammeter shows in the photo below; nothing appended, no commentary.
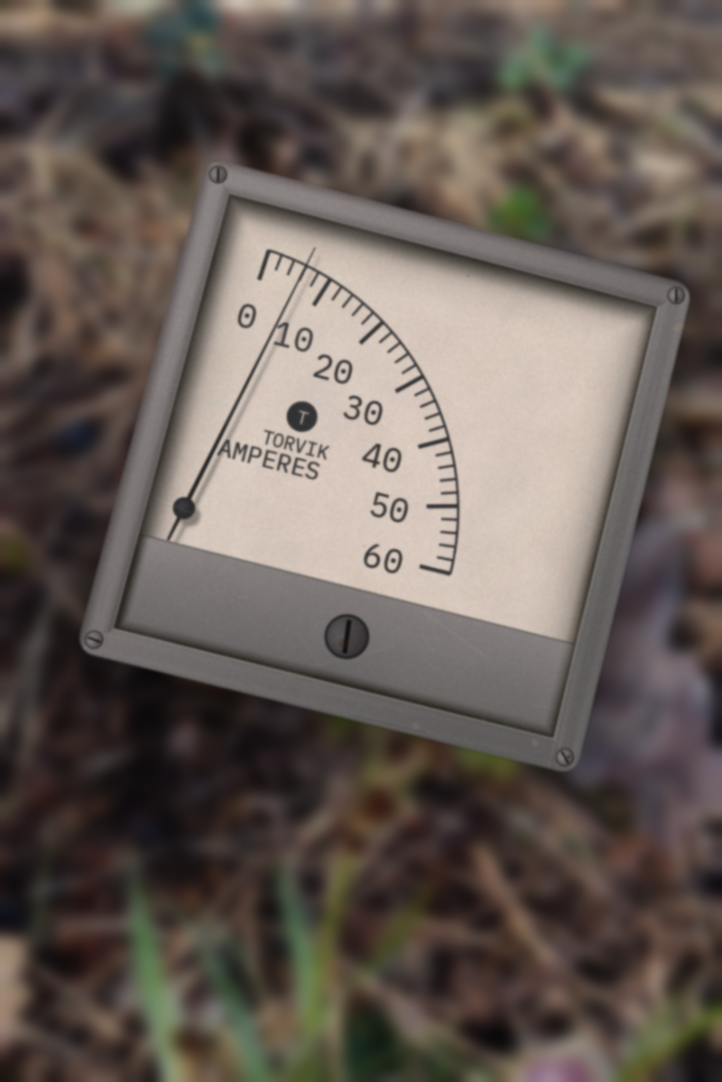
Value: 6 A
